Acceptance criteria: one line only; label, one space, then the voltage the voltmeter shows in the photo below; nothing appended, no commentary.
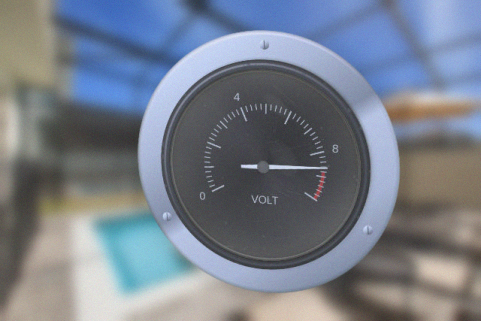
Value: 8.6 V
